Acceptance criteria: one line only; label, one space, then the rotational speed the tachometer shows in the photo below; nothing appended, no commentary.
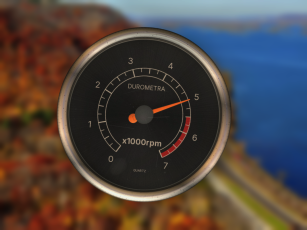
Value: 5000 rpm
